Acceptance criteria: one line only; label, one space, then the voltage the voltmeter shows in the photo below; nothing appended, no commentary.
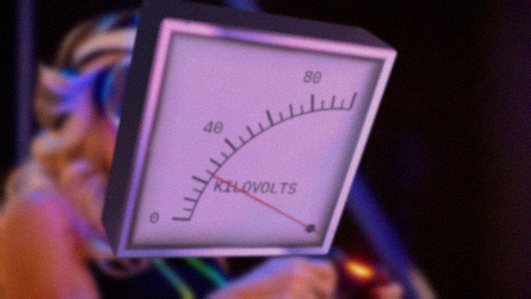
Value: 25 kV
